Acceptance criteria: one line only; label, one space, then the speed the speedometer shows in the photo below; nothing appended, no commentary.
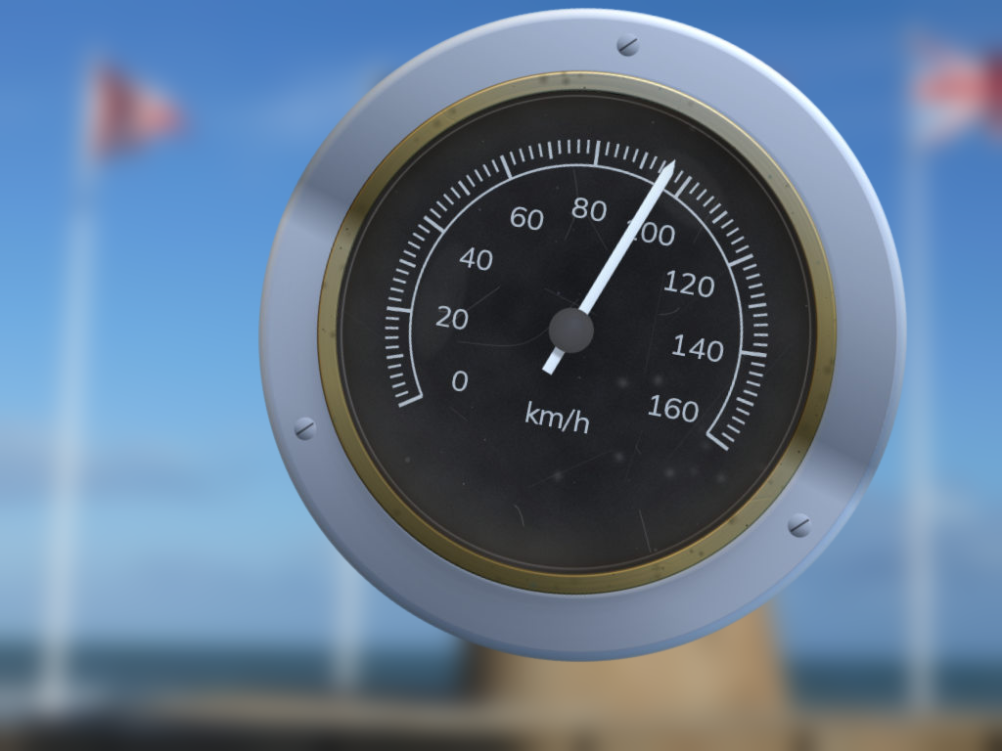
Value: 96 km/h
